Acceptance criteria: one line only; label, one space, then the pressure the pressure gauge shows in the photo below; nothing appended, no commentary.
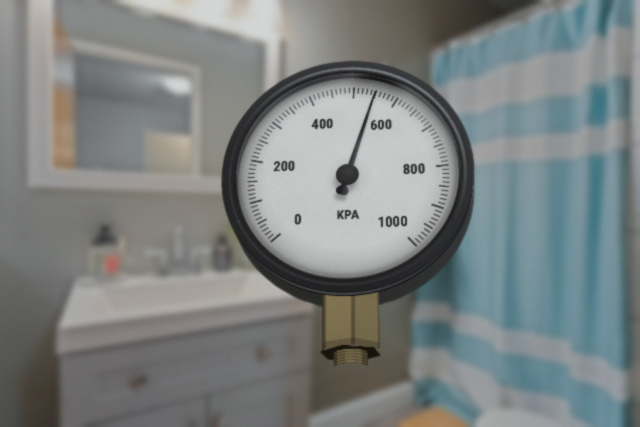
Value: 550 kPa
